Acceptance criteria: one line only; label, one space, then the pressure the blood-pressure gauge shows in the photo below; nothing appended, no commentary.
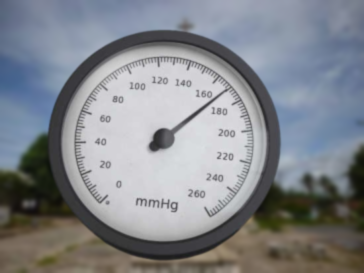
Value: 170 mmHg
